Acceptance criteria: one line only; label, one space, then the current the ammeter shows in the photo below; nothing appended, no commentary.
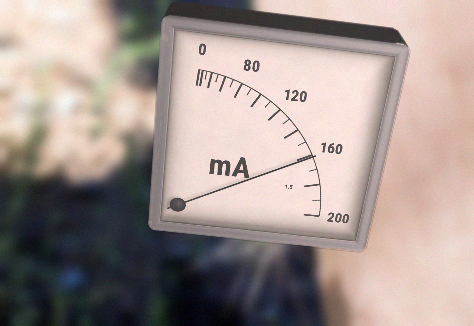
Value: 160 mA
